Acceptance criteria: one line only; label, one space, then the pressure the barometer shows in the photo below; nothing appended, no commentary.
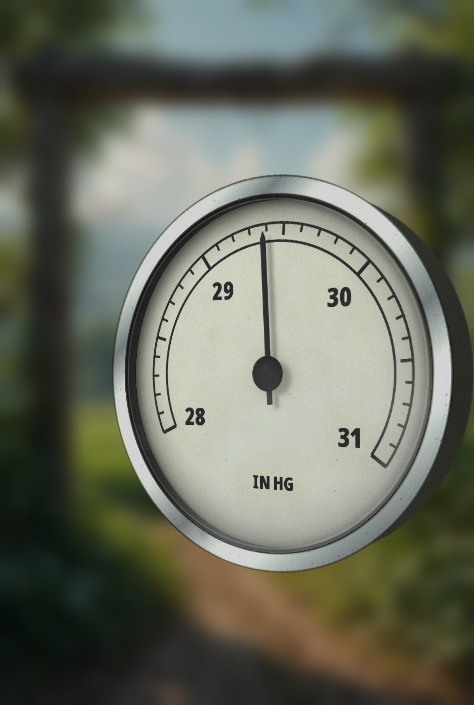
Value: 29.4 inHg
